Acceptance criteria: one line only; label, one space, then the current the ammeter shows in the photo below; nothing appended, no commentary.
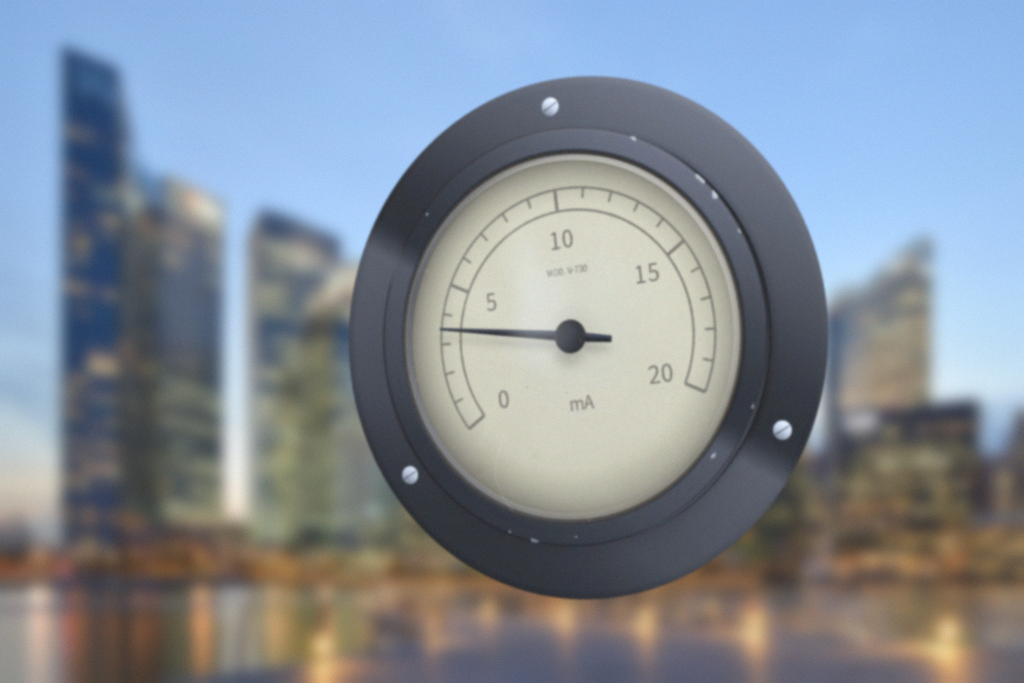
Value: 3.5 mA
